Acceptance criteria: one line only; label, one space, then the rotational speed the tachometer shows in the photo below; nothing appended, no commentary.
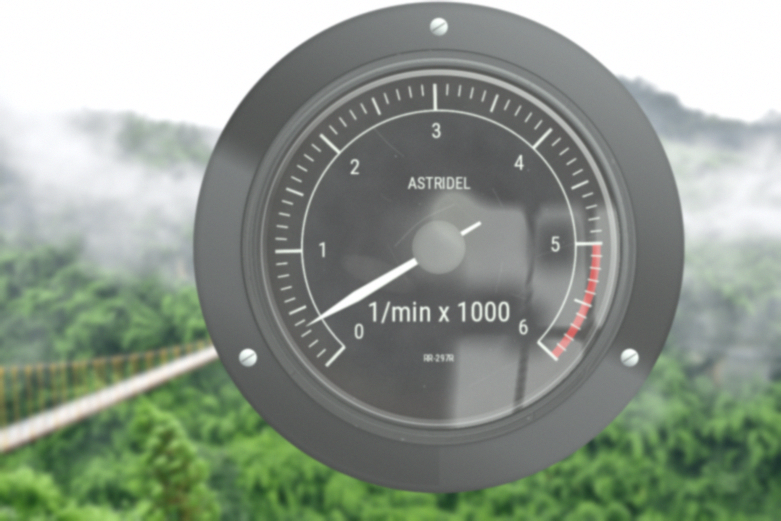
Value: 350 rpm
